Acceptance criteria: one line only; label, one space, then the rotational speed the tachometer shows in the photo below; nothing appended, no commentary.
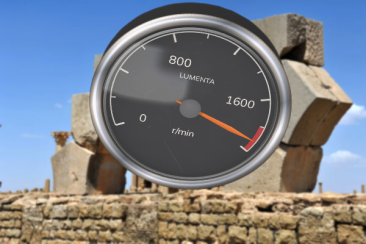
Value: 1900 rpm
